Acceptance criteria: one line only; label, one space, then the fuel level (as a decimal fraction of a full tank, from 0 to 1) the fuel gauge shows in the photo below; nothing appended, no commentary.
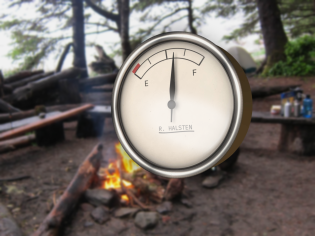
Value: 0.625
